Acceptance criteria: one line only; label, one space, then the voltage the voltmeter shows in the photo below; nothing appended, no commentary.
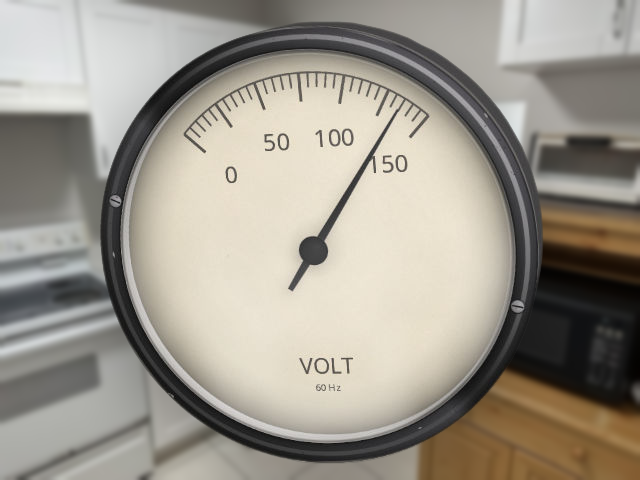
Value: 135 V
